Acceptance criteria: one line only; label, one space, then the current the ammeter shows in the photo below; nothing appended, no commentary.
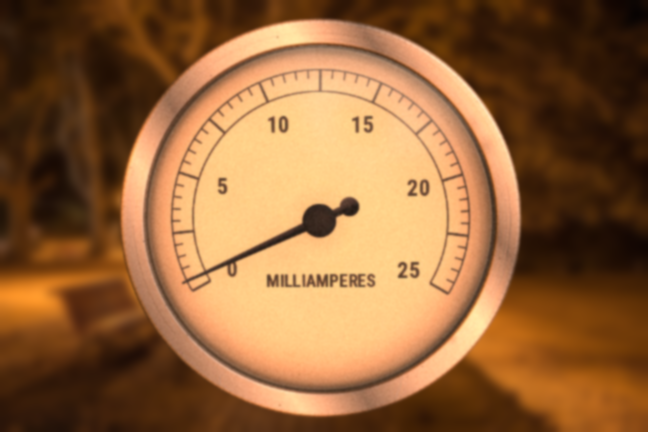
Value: 0.5 mA
